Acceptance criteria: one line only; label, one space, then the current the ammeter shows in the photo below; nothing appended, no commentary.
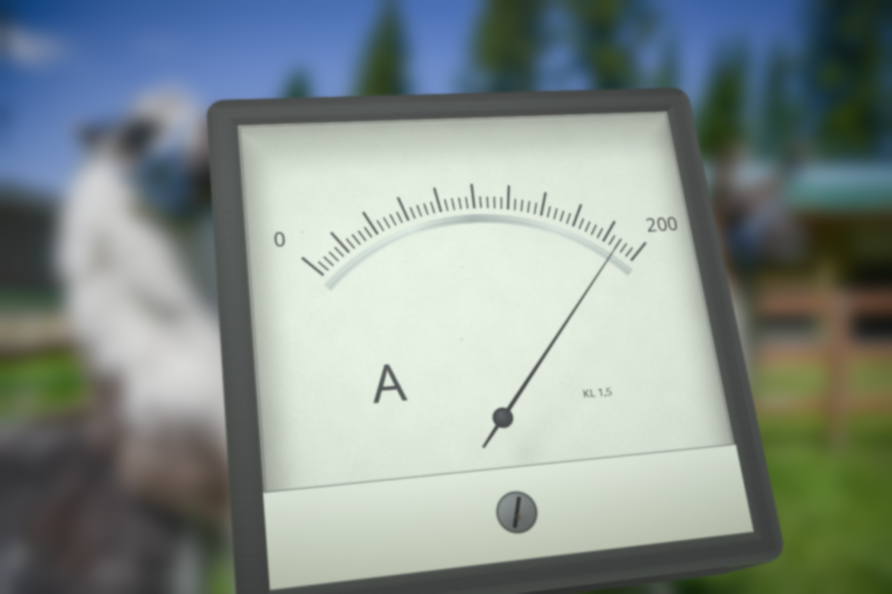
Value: 188 A
